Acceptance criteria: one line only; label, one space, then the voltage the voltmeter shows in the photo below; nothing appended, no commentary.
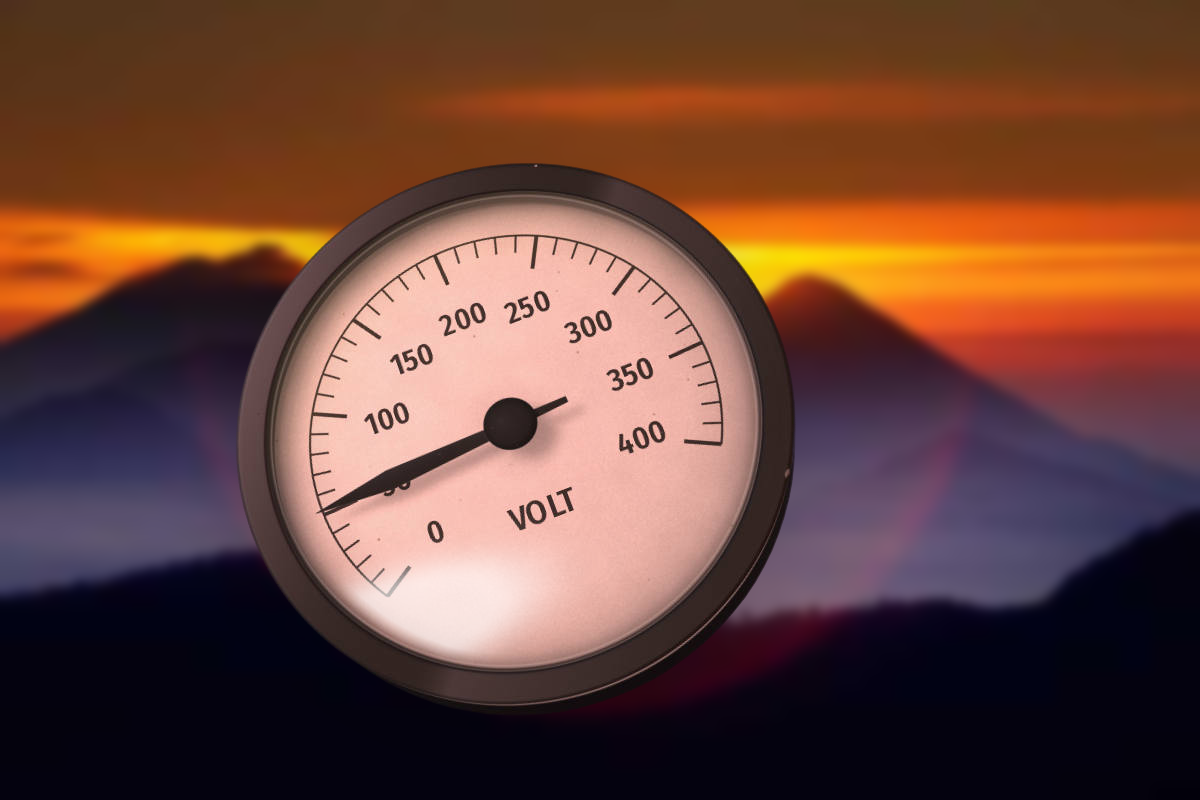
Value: 50 V
